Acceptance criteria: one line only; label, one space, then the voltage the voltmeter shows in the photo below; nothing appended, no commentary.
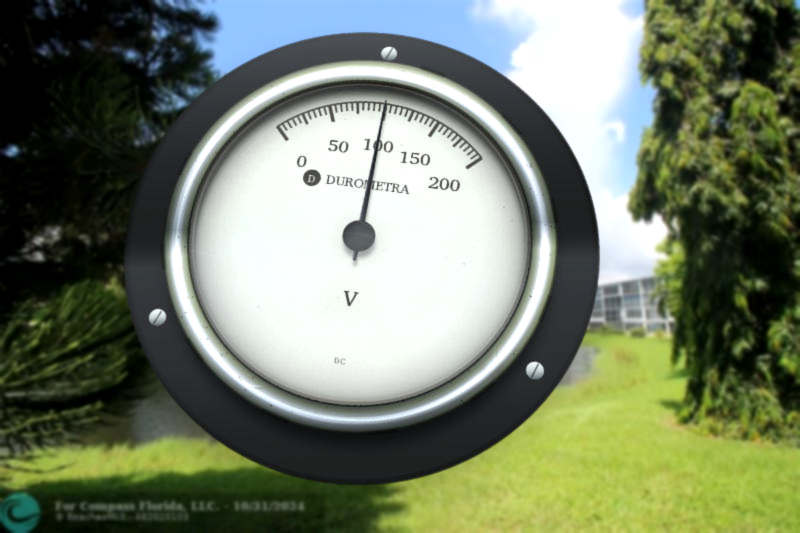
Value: 100 V
